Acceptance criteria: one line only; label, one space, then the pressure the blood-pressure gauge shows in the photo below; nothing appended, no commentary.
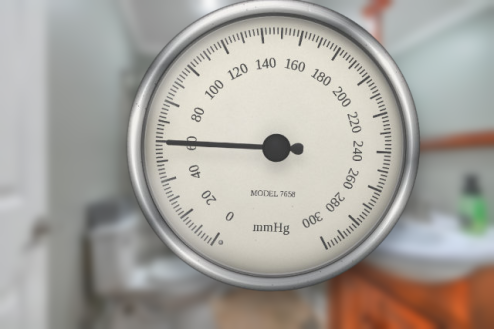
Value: 60 mmHg
